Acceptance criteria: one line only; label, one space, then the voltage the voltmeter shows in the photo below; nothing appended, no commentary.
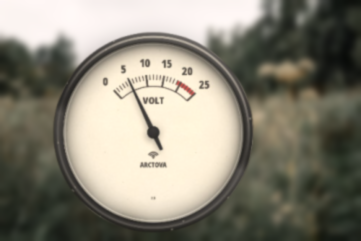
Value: 5 V
